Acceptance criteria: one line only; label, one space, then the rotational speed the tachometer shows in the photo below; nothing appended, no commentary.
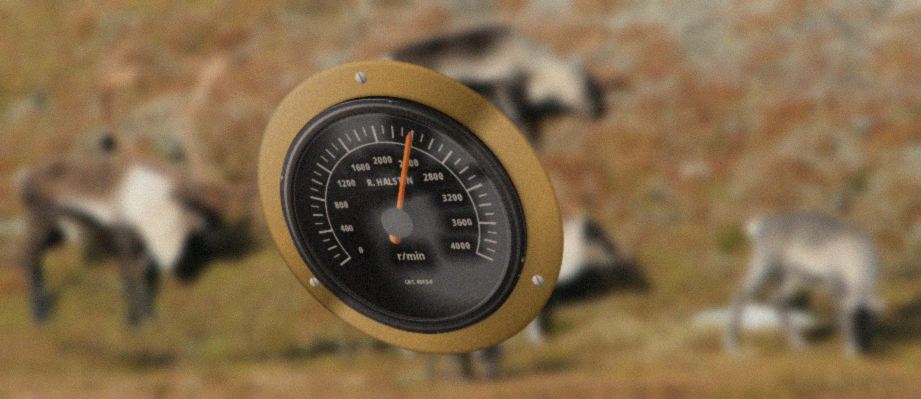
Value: 2400 rpm
